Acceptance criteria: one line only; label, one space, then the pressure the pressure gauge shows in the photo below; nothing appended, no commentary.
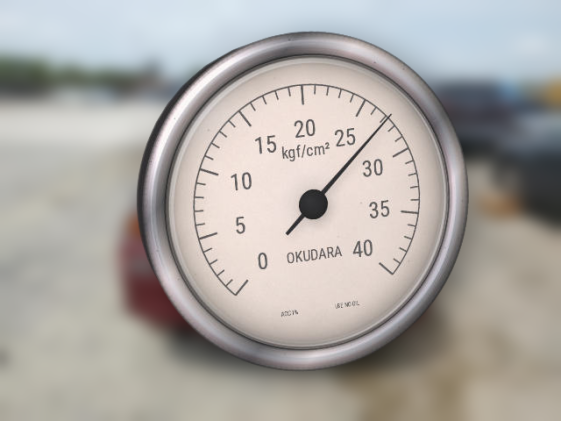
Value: 27 kg/cm²
